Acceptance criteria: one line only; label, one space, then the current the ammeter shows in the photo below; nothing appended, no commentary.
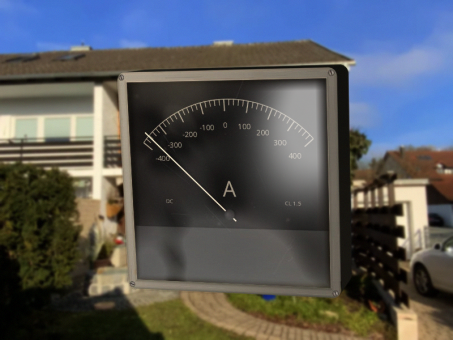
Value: -360 A
